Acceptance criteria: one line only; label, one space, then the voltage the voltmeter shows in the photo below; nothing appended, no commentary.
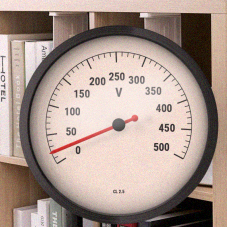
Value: 20 V
